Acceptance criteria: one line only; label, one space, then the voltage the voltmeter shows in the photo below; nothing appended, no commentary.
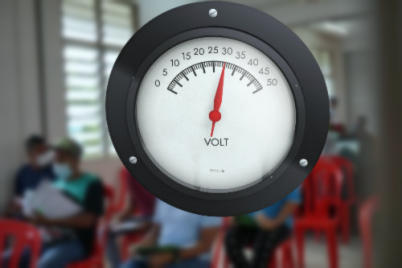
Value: 30 V
